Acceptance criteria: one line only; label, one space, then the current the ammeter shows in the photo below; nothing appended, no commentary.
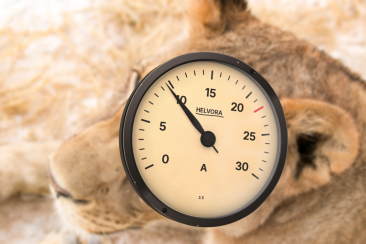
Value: 9.5 A
